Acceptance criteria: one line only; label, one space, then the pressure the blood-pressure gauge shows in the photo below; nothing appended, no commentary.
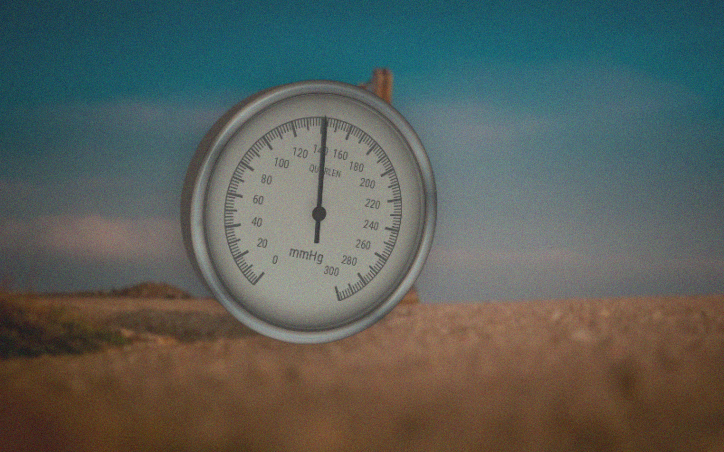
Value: 140 mmHg
